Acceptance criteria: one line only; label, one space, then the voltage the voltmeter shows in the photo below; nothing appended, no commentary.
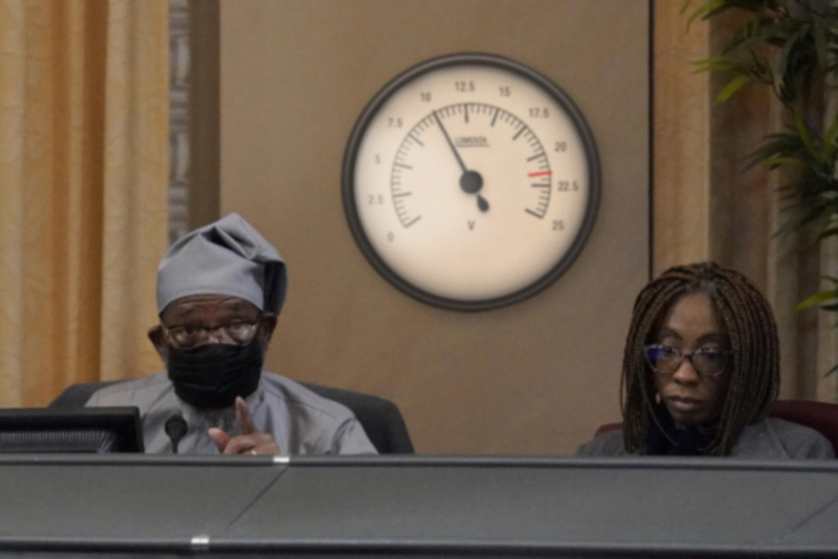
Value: 10 V
